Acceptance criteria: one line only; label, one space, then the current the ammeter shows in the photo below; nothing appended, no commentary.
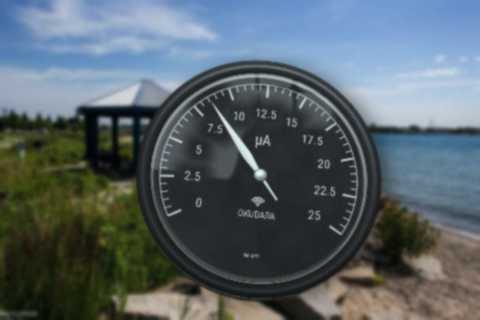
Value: 8.5 µA
